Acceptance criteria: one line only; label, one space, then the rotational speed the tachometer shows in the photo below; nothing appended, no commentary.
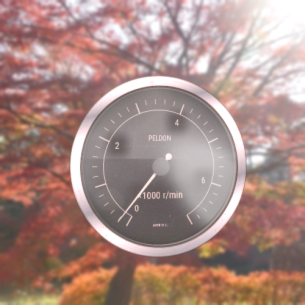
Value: 200 rpm
